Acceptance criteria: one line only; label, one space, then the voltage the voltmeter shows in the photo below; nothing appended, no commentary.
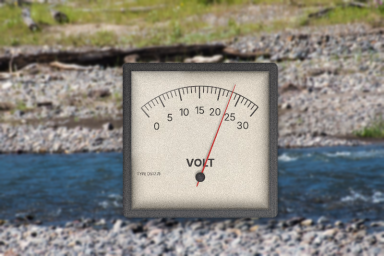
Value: 23 V
